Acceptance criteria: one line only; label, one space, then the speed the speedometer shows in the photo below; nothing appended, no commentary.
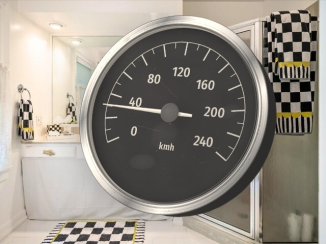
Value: 30 km/h
